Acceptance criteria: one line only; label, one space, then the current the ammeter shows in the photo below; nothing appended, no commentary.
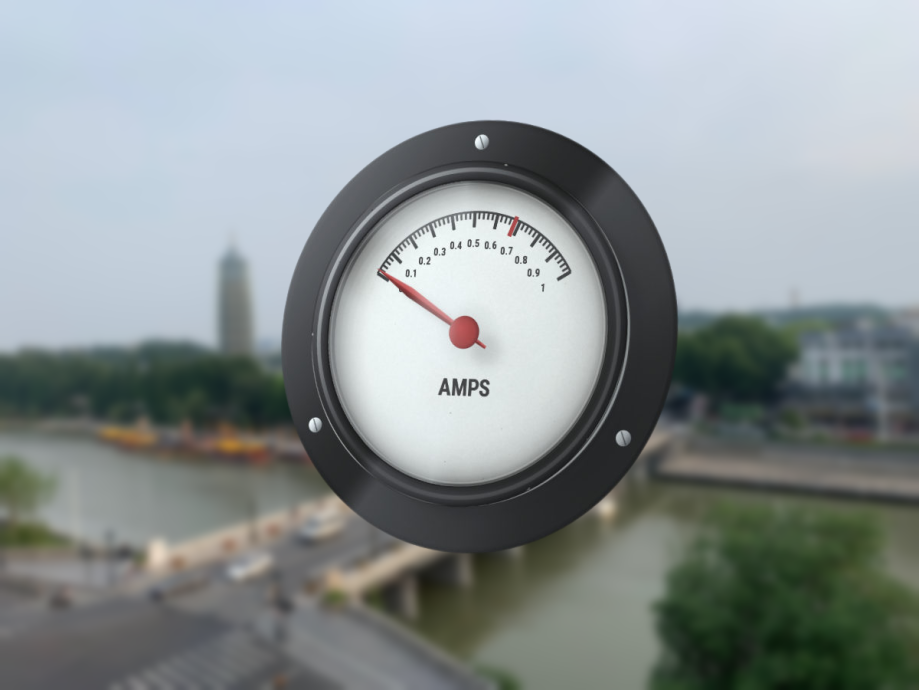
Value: 0.02 A
